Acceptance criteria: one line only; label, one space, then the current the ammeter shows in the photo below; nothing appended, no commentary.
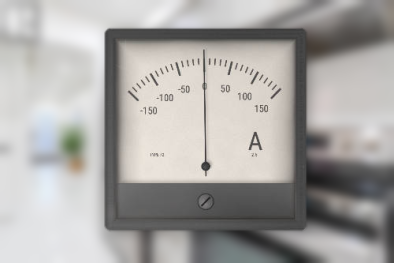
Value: 0 A
